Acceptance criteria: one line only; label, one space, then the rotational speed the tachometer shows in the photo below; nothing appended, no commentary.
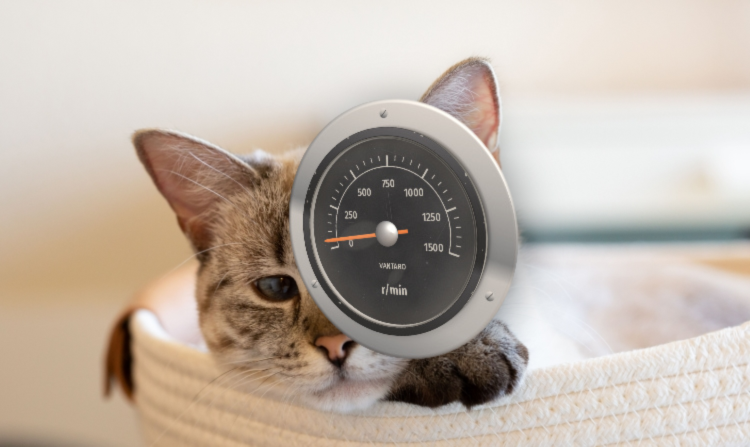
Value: 50 rpm
